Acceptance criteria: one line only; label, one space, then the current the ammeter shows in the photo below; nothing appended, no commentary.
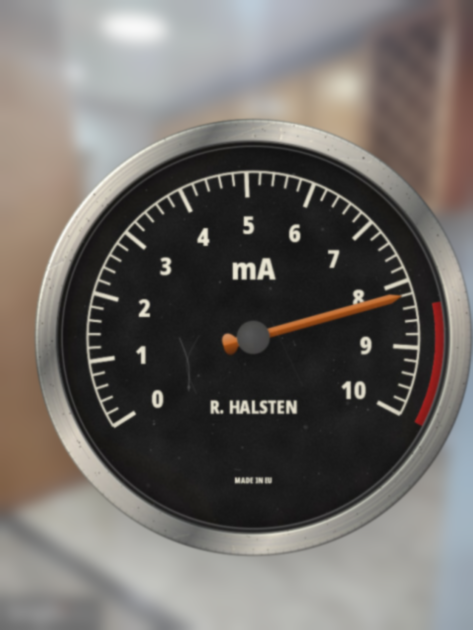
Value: 8.2 mA
